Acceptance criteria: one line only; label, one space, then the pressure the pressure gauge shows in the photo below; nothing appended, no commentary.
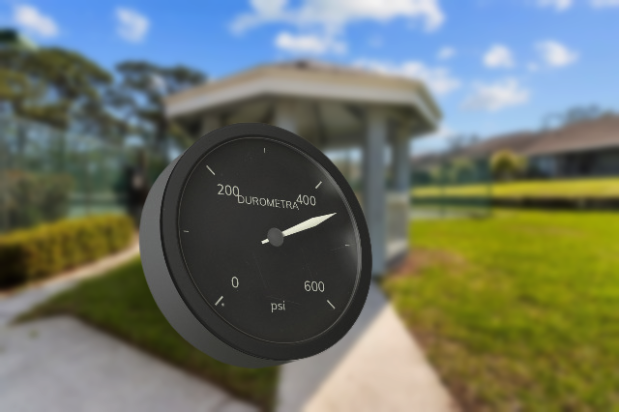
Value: 450 psi
